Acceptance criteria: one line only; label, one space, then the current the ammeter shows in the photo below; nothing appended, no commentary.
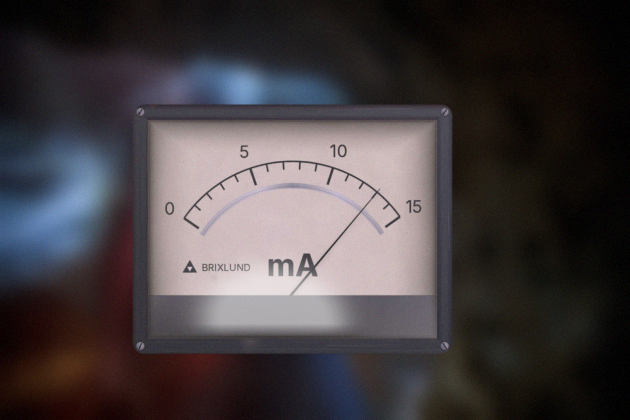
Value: 13 mA
